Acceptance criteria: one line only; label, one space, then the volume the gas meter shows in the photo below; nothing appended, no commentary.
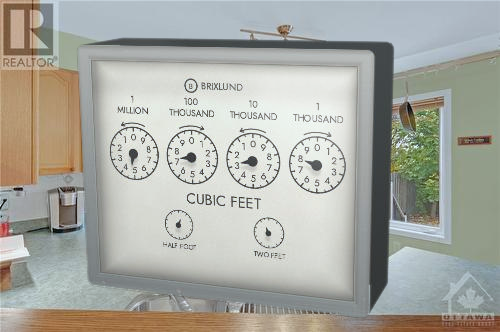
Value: 472800 ft³
